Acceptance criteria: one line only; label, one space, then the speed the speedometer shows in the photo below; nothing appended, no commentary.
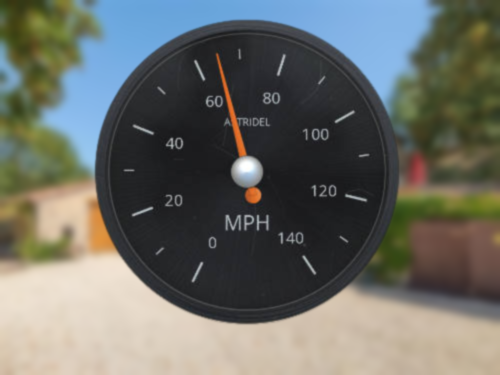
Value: 65 mph
